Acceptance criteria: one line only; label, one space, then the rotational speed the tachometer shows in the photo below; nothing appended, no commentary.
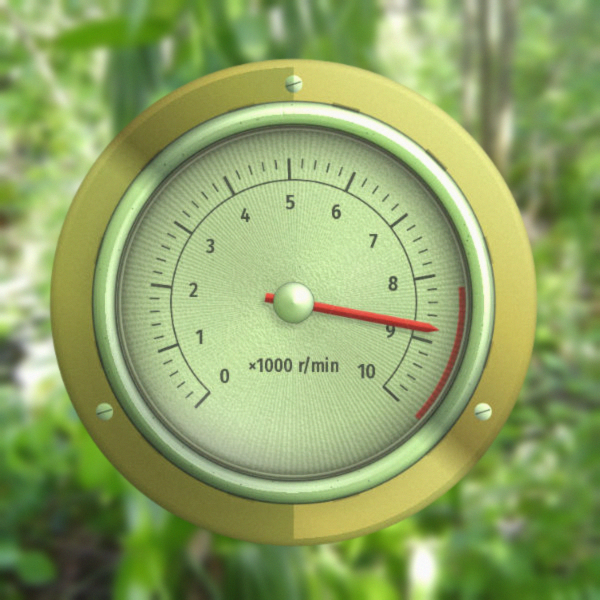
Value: 8800 rpm
